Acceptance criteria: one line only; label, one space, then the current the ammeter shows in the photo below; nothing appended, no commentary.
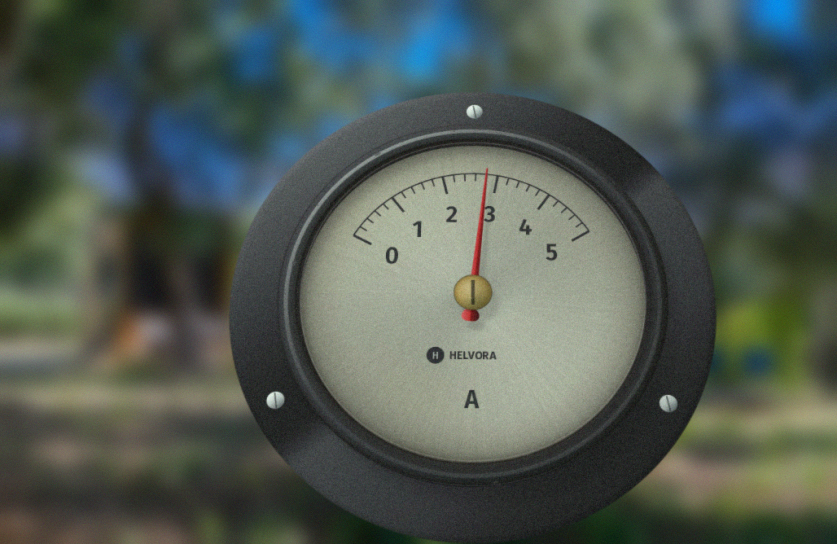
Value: 2.8 A
